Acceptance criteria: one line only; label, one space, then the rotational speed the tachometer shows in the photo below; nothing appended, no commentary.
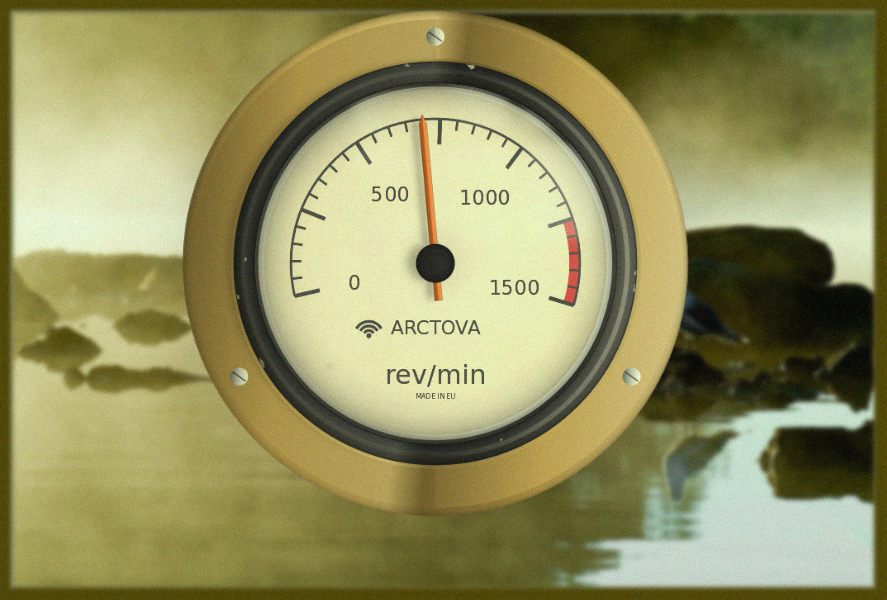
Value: 700 rpm
